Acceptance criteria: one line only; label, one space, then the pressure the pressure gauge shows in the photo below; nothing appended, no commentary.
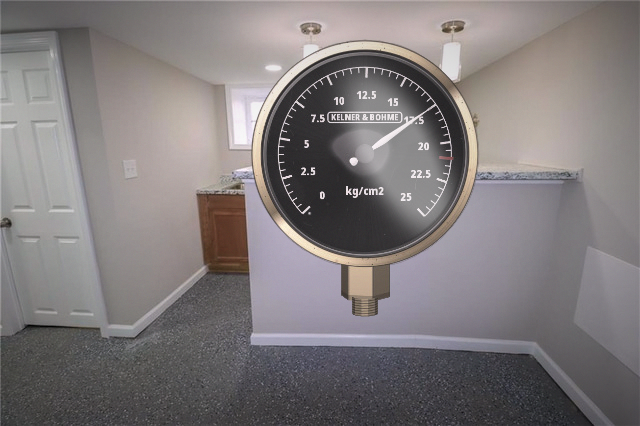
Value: 17.5 kg/cm²
